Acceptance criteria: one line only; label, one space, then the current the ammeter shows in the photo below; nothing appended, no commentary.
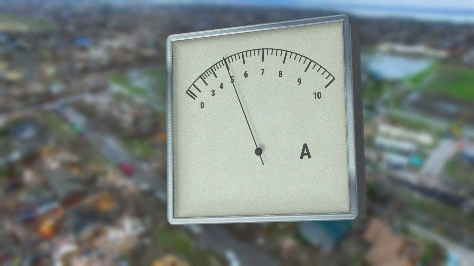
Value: 5 A
